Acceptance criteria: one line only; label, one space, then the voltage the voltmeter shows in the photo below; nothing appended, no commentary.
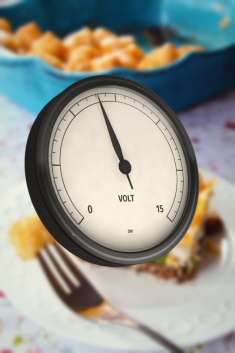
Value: 6.5 V
